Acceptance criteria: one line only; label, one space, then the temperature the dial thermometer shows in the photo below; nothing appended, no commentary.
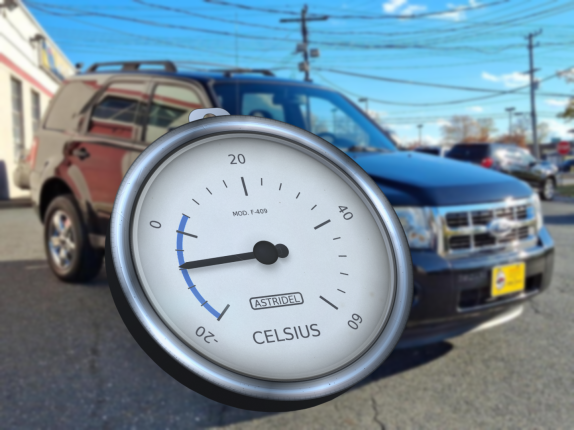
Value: -8 °C
